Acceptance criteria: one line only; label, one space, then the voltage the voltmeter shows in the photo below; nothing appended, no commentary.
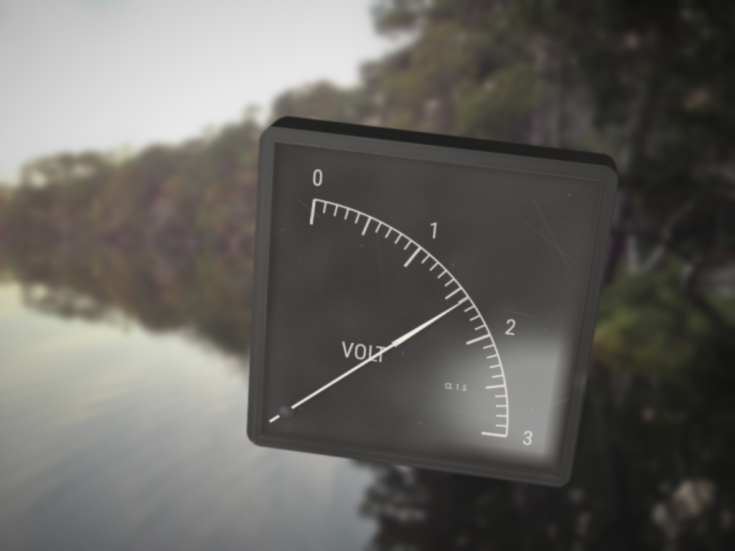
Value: 1.6 V
